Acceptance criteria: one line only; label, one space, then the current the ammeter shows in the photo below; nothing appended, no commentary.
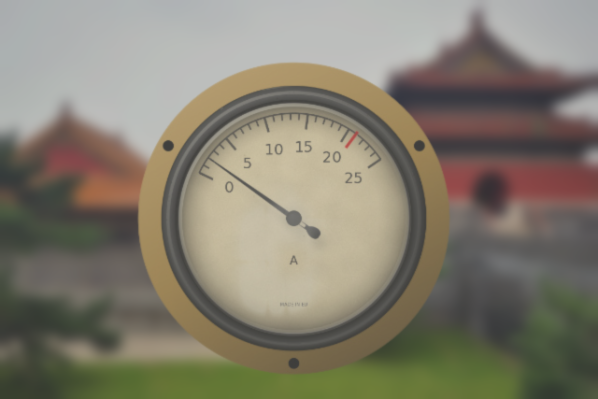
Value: 2 A
